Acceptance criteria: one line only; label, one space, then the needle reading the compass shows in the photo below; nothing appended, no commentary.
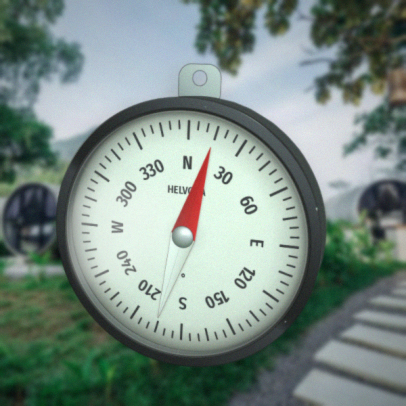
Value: 15 °
